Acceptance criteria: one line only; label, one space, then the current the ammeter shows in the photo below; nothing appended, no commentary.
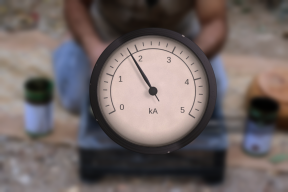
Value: 1.8 kA
